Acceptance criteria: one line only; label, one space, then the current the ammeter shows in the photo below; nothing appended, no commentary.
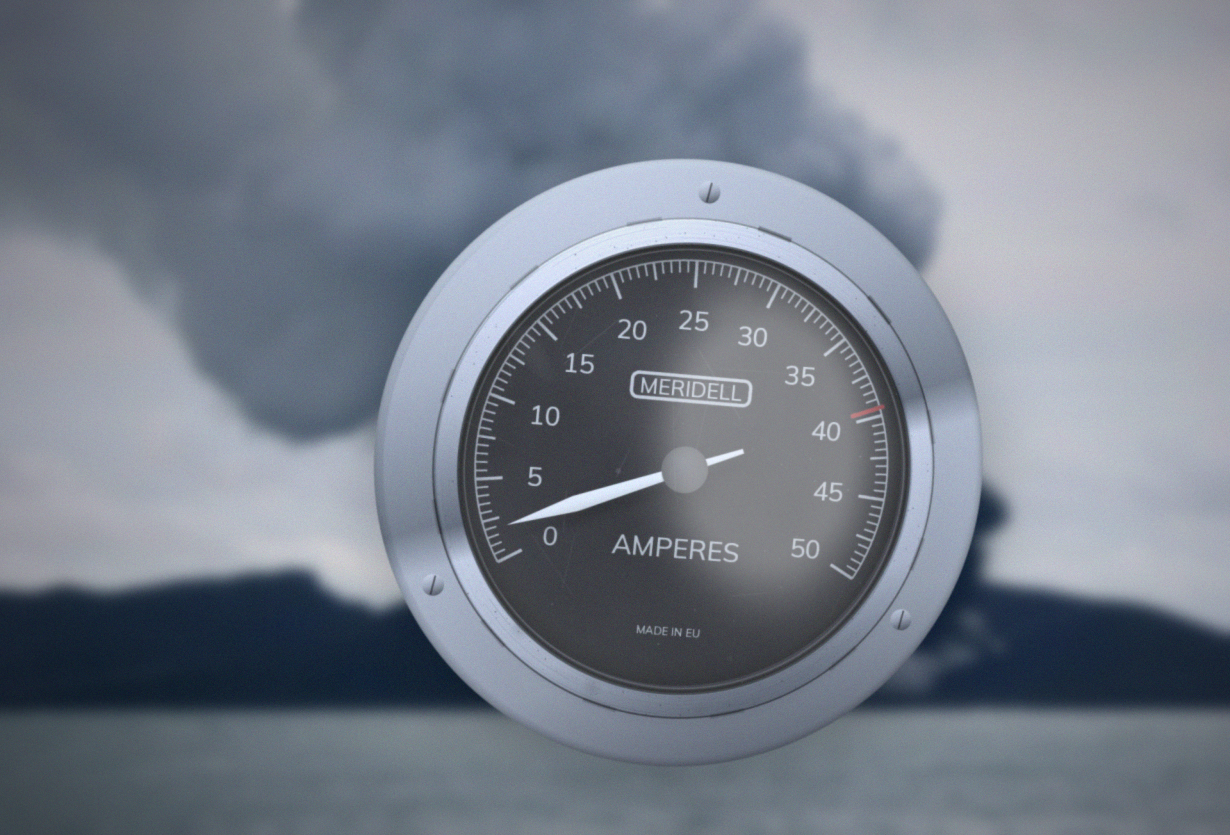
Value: 2 A
